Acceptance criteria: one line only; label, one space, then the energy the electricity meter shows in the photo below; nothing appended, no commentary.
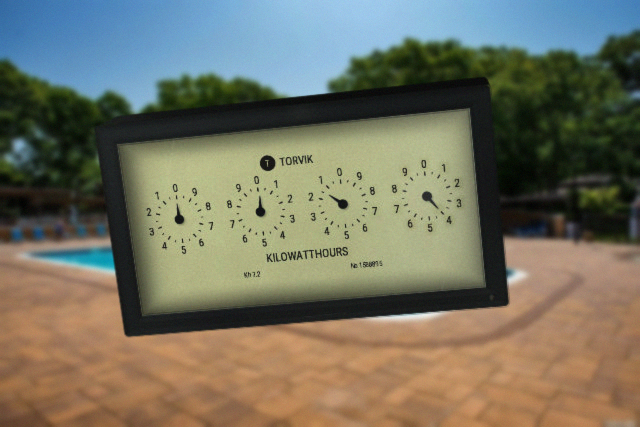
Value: 14 kWh
